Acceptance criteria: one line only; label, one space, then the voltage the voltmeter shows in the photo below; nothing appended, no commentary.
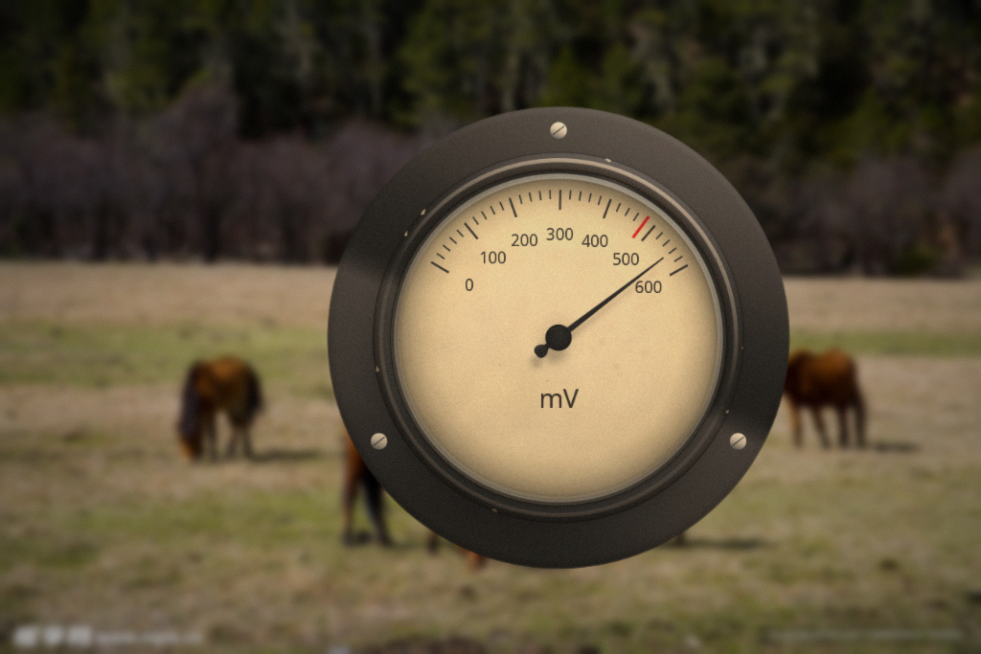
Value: 560 mV
